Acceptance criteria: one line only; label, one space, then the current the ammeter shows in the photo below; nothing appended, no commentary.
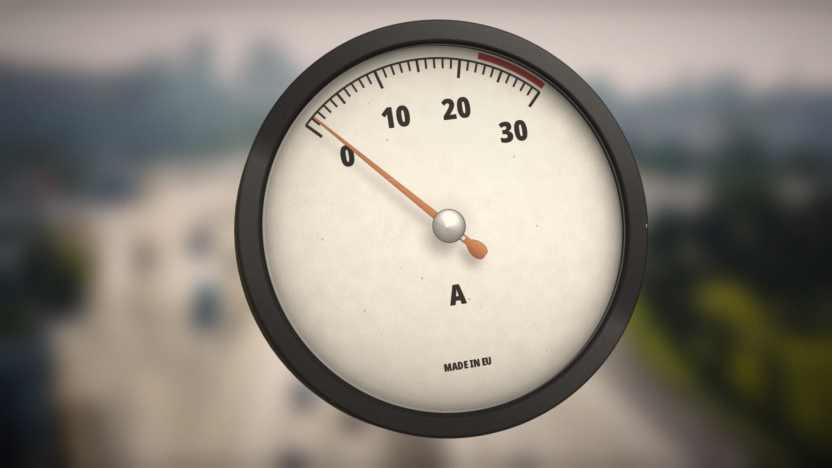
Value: 1 A
